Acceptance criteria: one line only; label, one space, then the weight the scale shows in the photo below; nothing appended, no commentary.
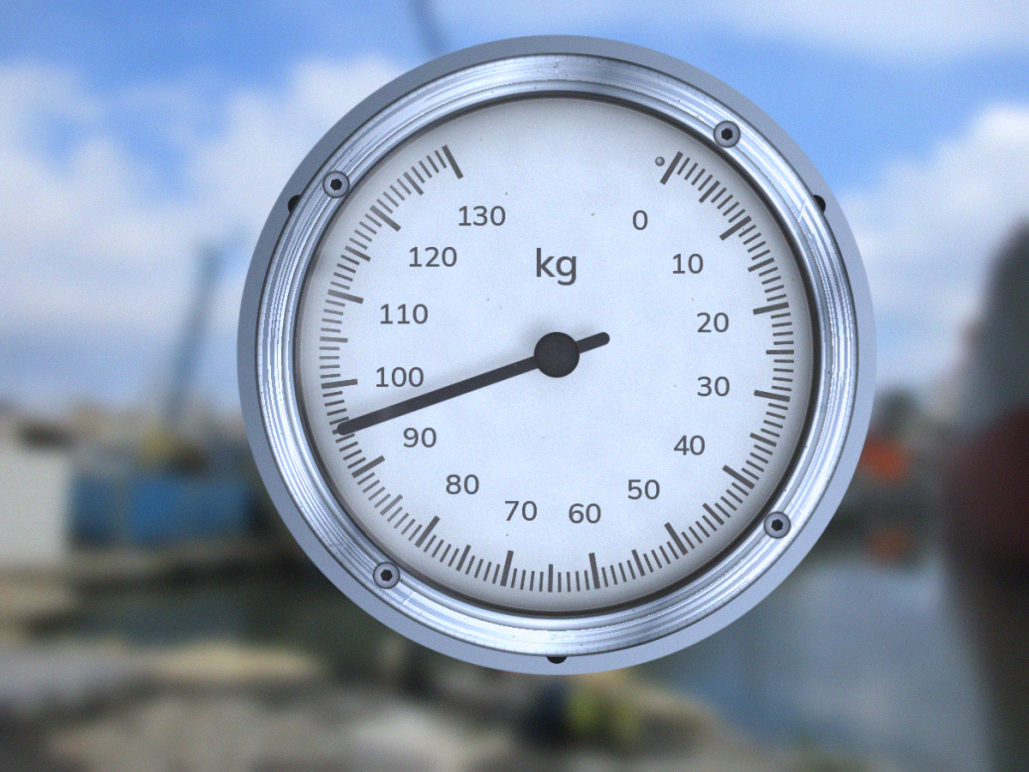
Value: 95 kg
